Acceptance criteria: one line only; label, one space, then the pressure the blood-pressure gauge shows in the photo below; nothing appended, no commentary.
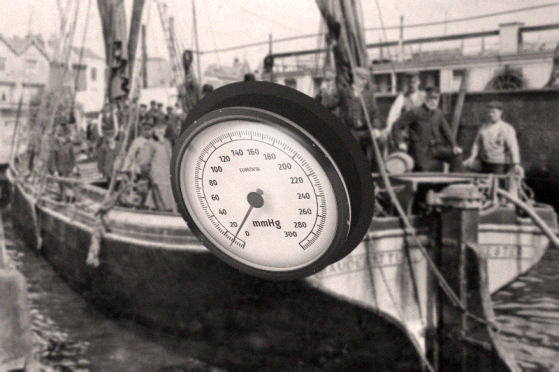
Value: 10 mmHg
